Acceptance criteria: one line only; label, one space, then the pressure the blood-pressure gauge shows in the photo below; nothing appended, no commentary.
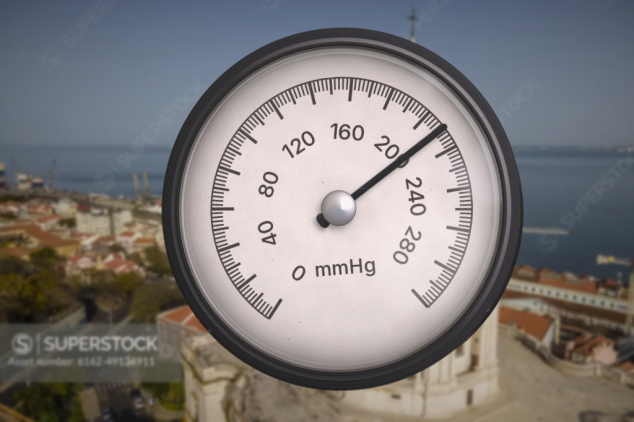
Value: 210 mmHg
